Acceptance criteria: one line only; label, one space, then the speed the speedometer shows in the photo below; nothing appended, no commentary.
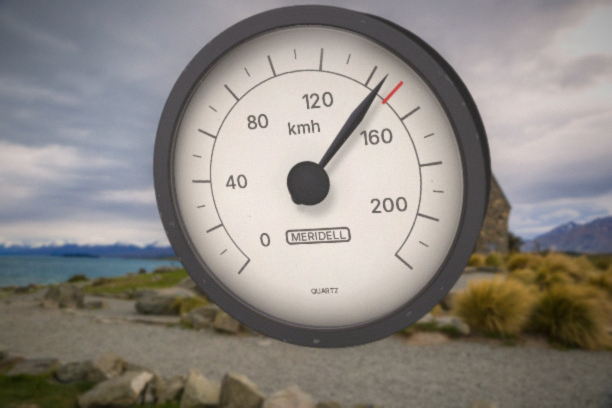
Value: 145 km/h
